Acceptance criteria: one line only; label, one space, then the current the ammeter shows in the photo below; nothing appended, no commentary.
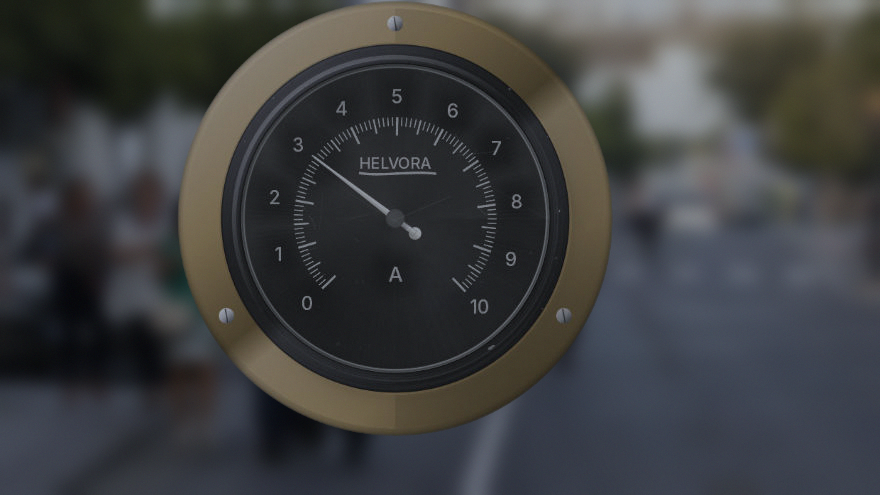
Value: 3 A
